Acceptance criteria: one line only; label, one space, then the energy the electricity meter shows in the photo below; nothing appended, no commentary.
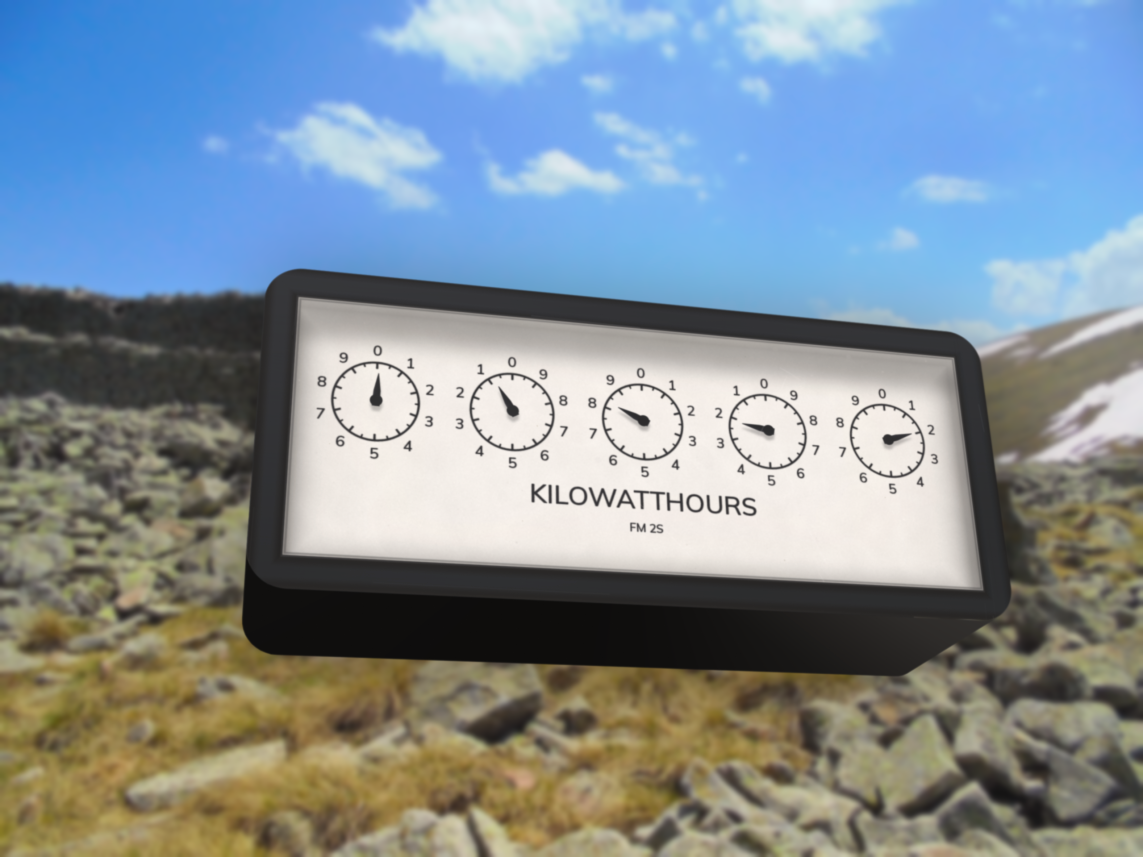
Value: 822 kWh
